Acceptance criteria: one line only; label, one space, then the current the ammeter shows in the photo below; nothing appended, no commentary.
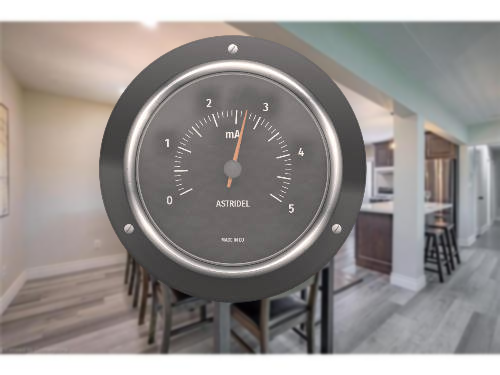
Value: 2.7 mA
